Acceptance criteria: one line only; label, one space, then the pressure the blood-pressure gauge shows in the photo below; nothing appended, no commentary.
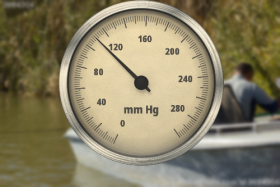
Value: 110 mmHg
